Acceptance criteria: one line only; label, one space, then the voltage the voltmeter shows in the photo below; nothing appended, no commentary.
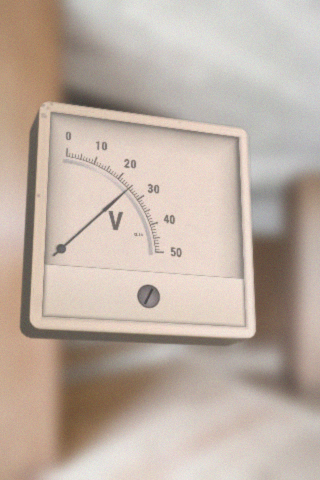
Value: 25 V
